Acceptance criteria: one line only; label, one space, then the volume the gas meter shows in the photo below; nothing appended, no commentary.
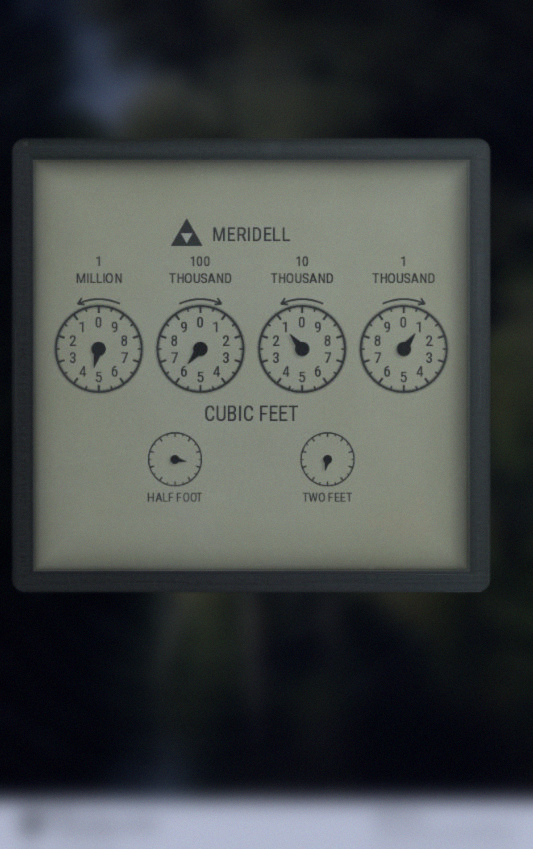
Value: 461100 ft³
